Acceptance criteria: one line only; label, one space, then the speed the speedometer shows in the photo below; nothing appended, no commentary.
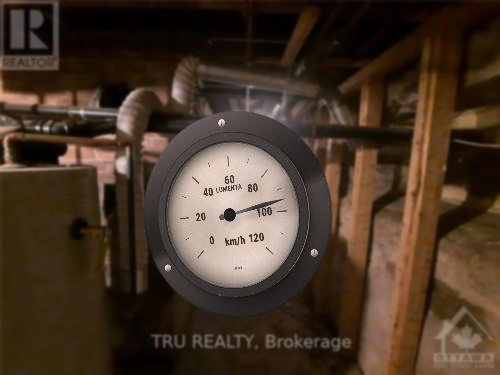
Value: 95 km/h
